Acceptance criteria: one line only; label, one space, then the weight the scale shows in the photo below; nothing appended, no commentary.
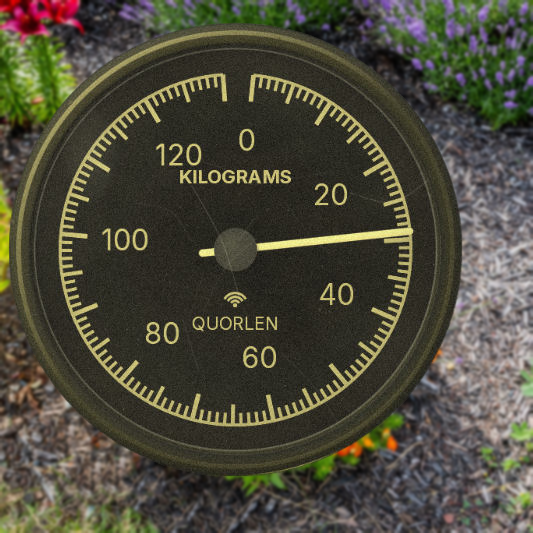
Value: 29 kg
